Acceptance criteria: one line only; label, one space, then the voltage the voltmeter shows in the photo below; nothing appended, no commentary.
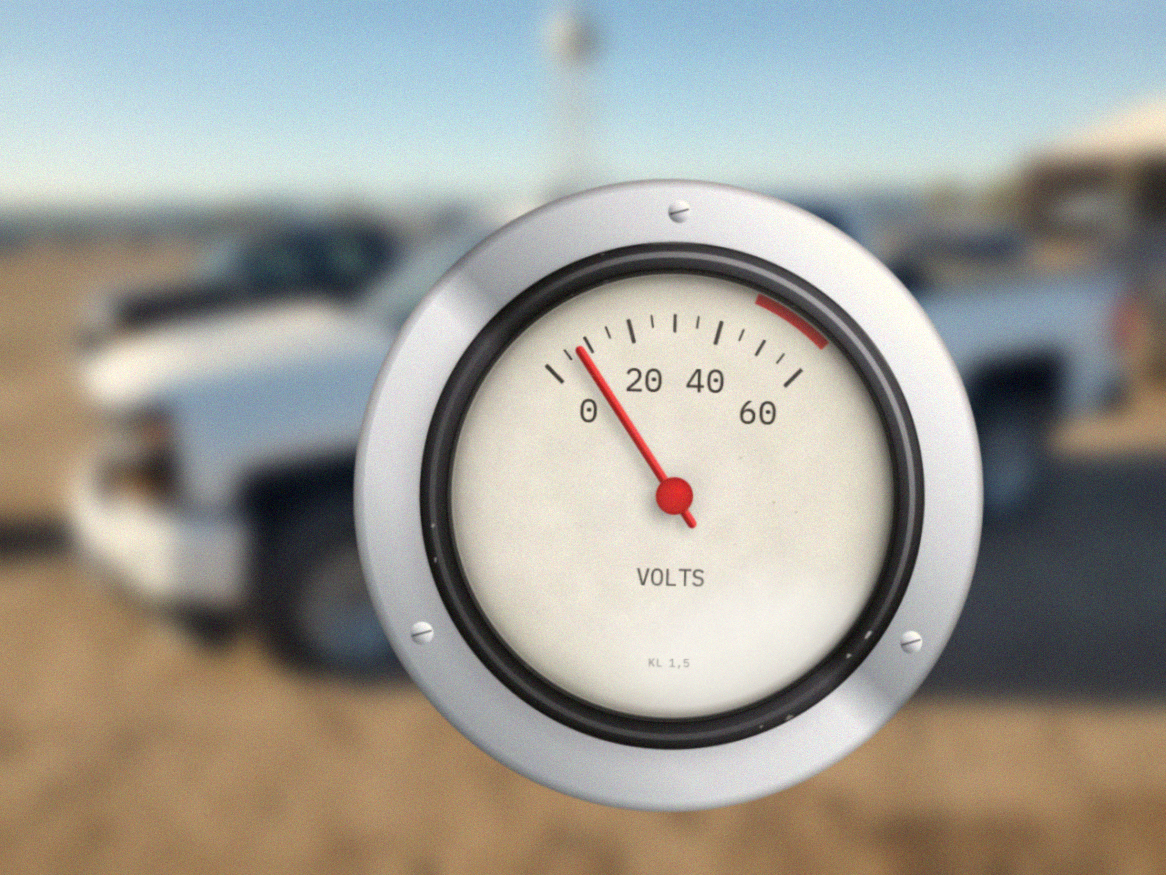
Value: 7.5 V
